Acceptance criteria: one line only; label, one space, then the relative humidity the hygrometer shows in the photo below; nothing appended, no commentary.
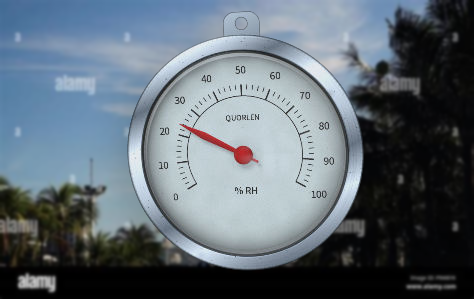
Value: 24 %
